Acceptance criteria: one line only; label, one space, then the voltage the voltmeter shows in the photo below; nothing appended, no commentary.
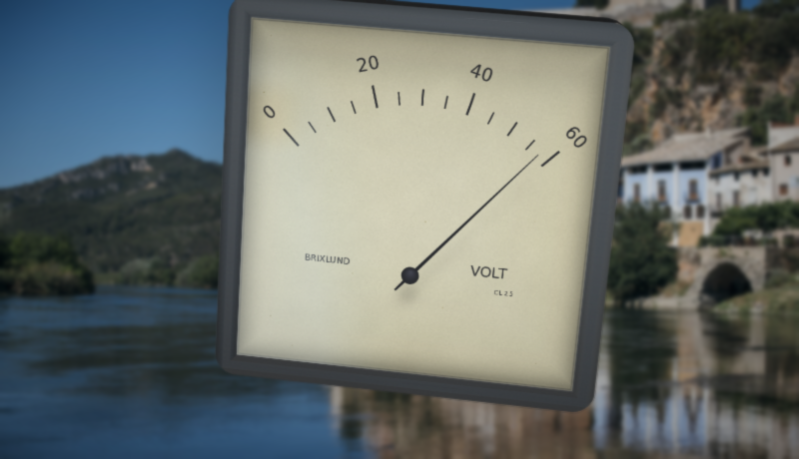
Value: 57.5 V
